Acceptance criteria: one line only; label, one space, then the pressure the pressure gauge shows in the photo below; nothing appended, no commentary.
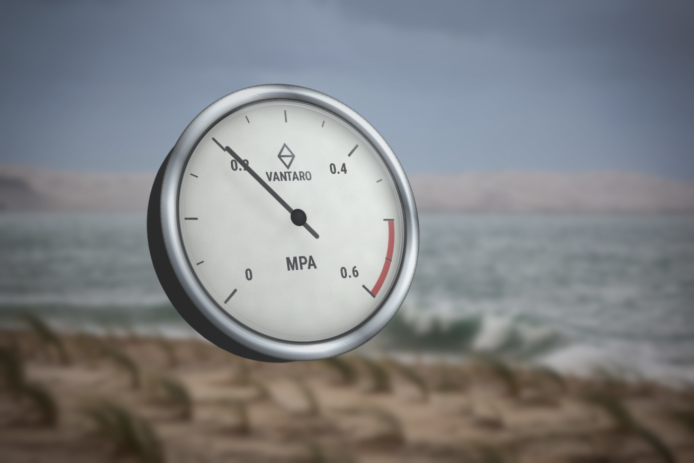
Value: 0.2 MPa
